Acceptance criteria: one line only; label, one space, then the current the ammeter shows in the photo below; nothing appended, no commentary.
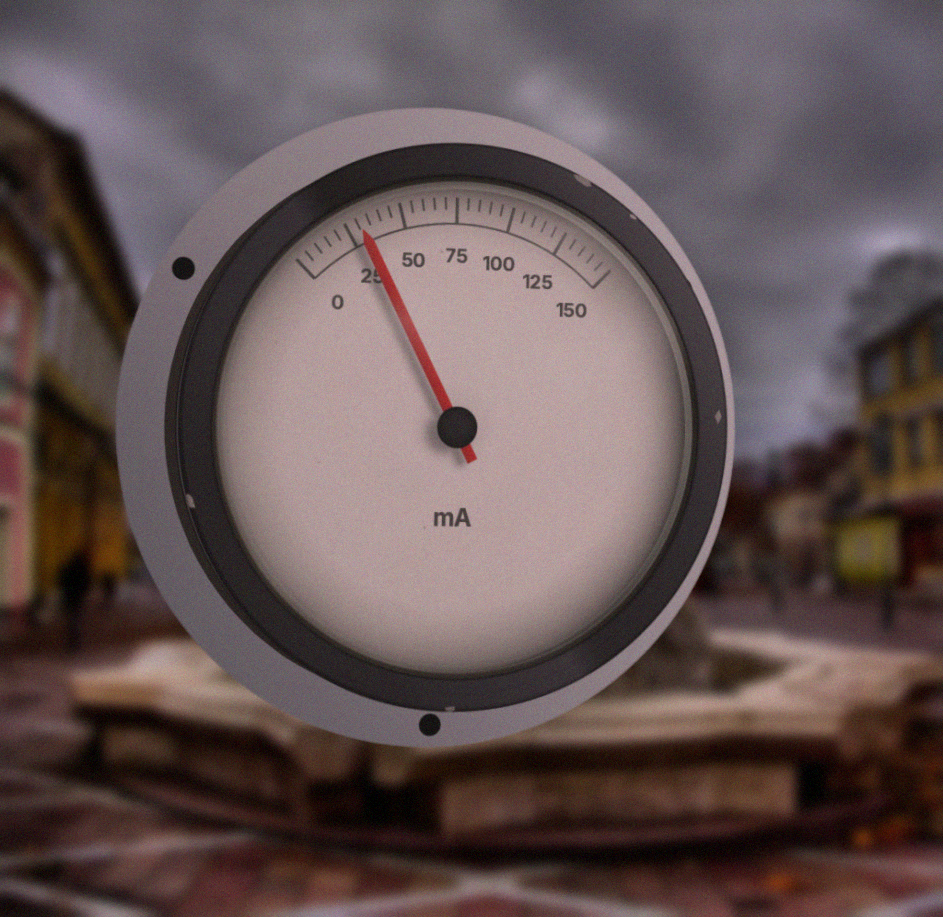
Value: 30 mA
